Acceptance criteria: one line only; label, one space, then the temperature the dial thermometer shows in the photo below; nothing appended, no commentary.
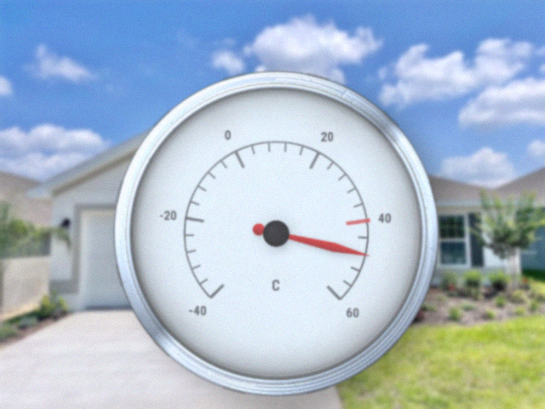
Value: 48 °C
